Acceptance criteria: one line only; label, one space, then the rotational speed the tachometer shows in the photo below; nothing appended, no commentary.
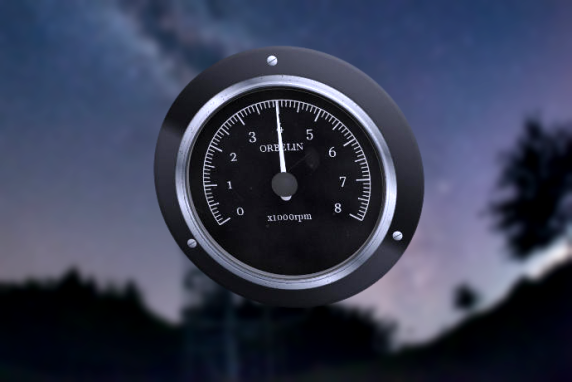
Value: 4000 rpm
